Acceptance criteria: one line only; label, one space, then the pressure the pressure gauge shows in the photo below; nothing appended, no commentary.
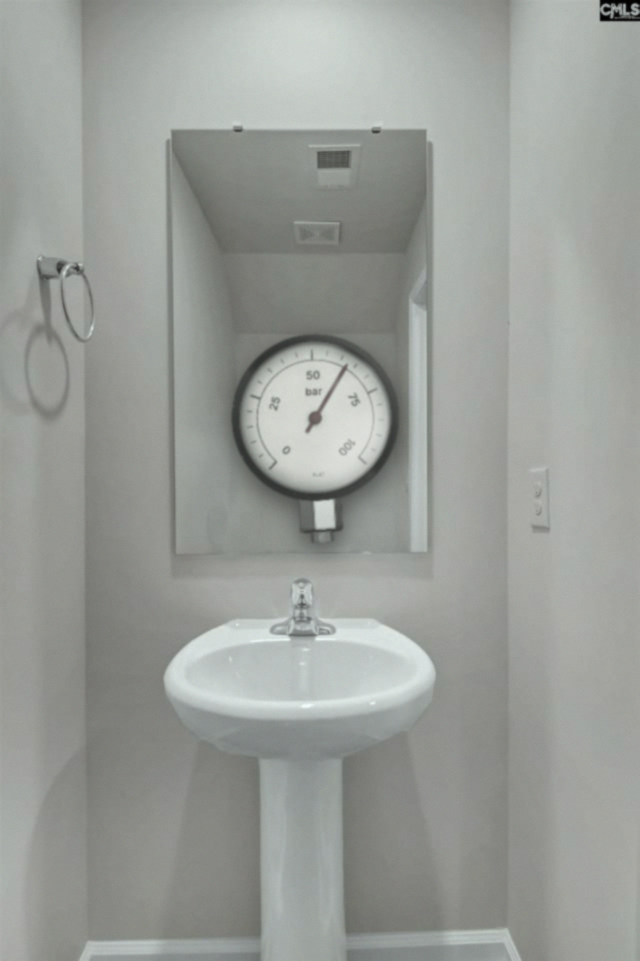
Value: 62.5 bar
